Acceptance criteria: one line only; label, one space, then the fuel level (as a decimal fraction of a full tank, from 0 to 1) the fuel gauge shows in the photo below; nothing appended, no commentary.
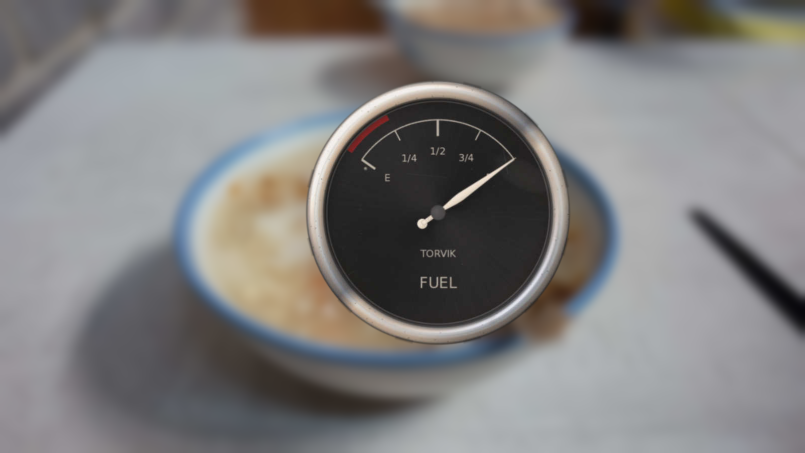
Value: 1
